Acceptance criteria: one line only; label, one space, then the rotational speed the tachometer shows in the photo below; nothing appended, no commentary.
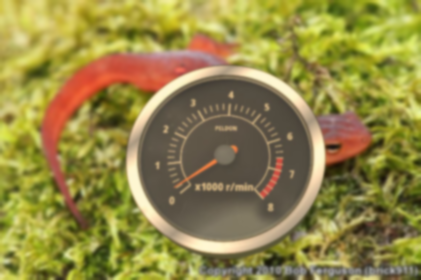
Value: 200 rpm
